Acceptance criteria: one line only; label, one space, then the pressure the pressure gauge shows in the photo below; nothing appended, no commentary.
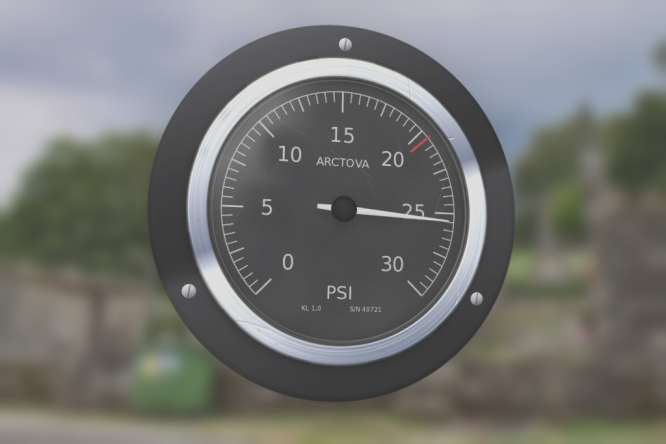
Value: 25.5 psi
